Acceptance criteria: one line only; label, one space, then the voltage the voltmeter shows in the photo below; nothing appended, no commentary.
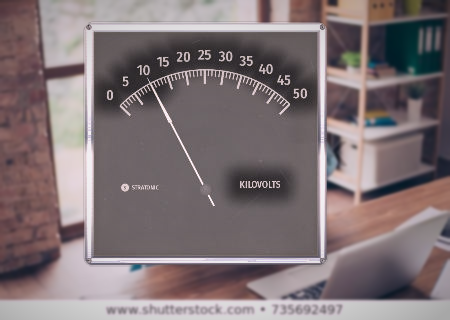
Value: 10 kV
